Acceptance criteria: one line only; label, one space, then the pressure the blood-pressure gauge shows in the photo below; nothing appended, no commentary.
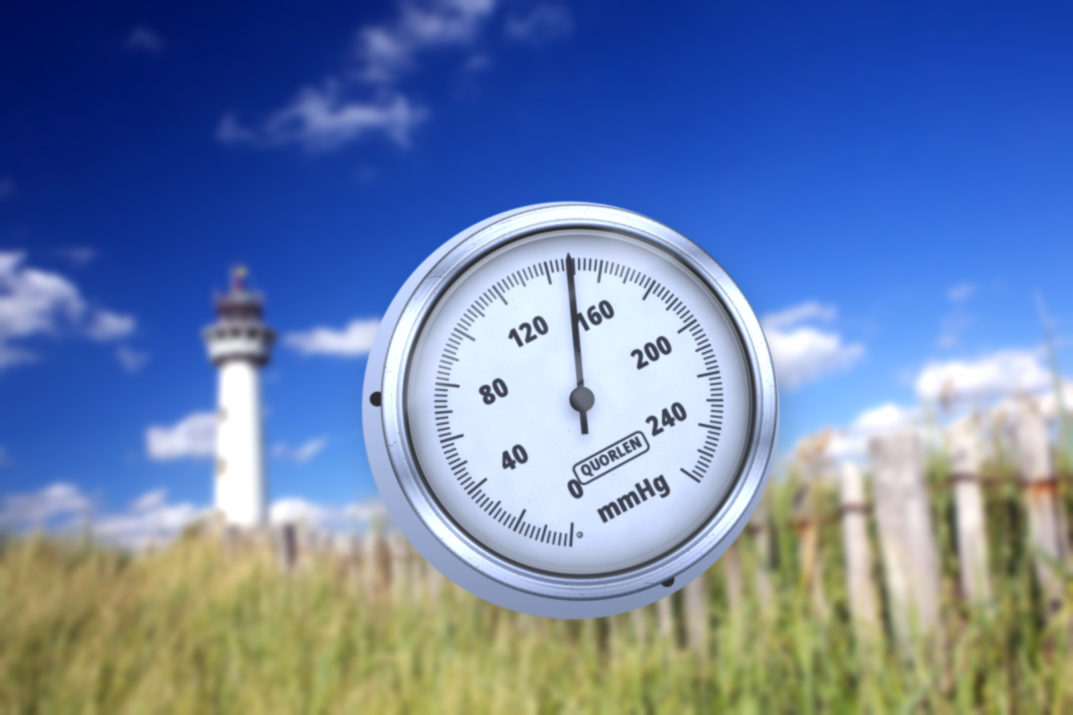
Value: 148 mmHg
